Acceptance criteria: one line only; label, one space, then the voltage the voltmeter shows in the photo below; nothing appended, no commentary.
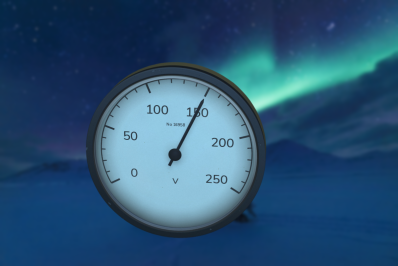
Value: 150 V
